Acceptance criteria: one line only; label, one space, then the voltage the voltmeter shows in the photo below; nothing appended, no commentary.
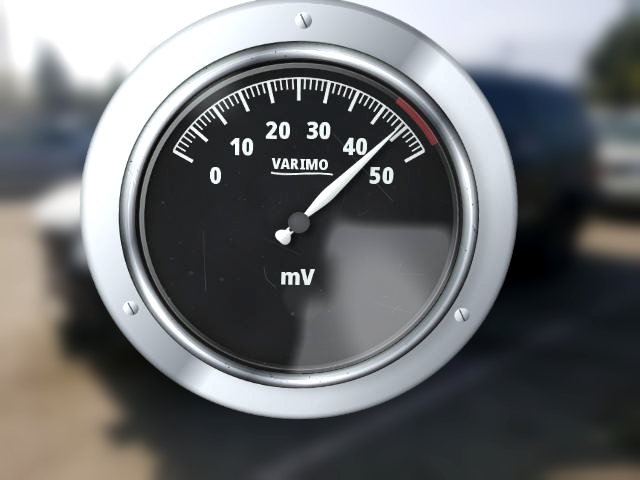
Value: 44 mV
